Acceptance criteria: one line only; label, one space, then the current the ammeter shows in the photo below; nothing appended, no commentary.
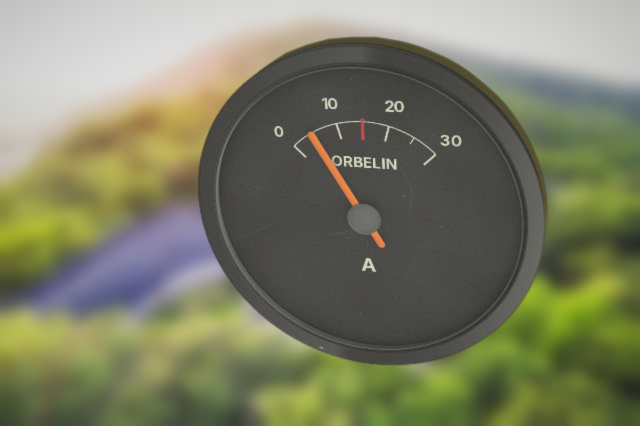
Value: 5 A
